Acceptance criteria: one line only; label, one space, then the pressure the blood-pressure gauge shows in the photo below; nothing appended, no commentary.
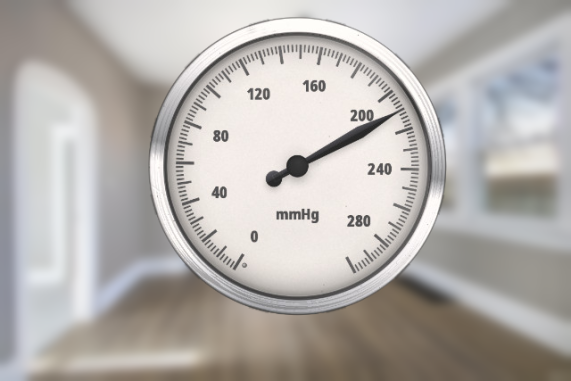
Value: 210 mmHg
